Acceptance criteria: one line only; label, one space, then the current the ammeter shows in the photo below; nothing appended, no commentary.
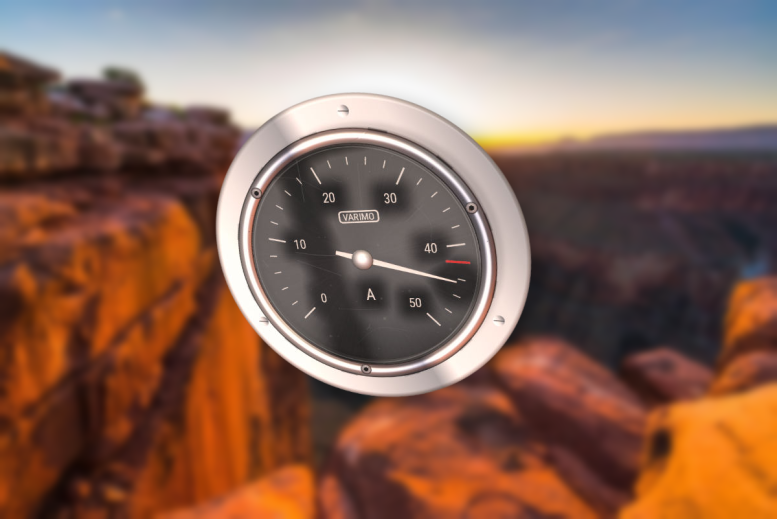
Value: 44 A
